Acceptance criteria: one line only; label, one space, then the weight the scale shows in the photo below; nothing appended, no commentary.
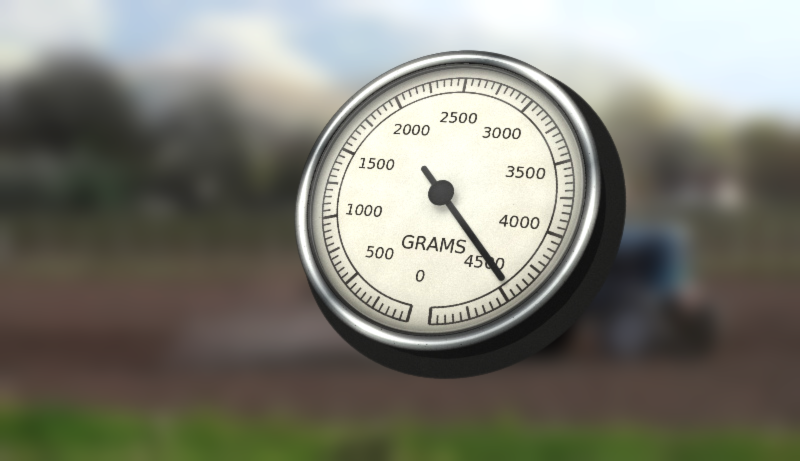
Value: 4450 g
